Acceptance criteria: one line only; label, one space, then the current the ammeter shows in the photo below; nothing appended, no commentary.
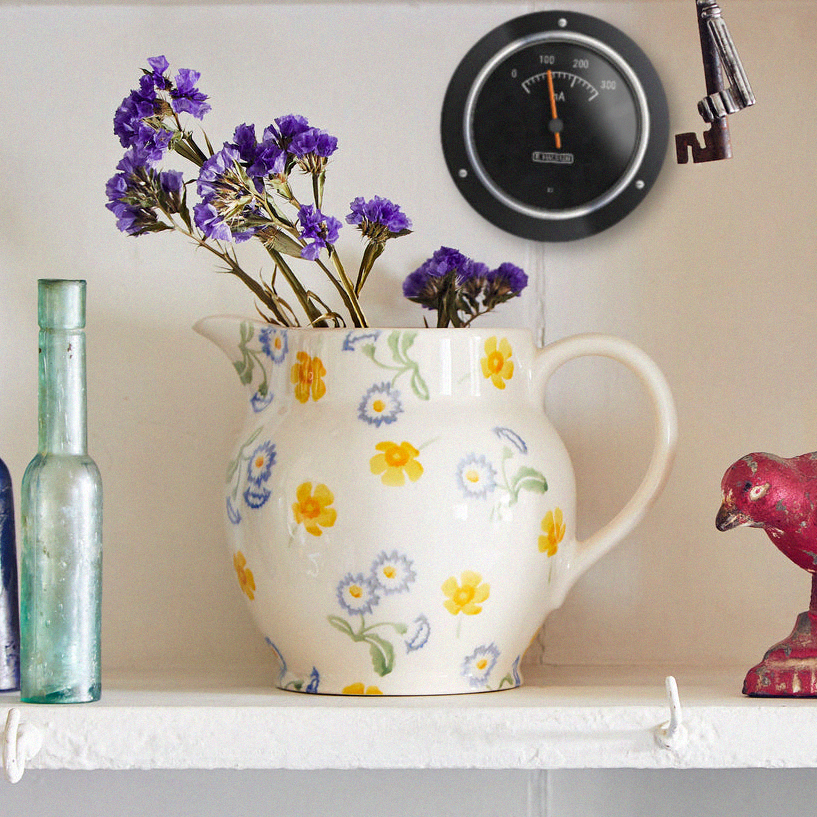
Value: 100 mA
